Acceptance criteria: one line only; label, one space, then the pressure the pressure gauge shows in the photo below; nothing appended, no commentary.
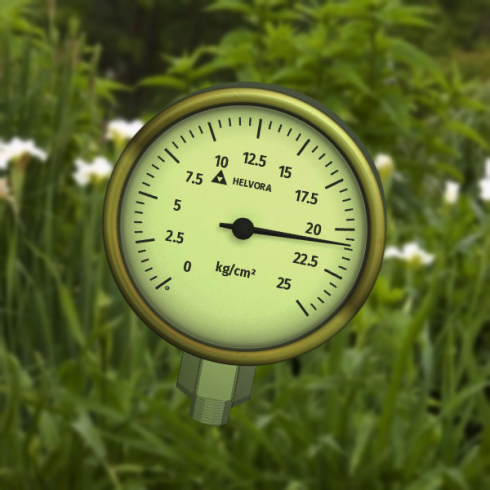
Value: 20.75 kg/cm²
